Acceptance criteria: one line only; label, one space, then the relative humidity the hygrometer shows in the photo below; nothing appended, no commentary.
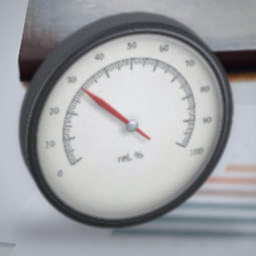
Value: 30 %
